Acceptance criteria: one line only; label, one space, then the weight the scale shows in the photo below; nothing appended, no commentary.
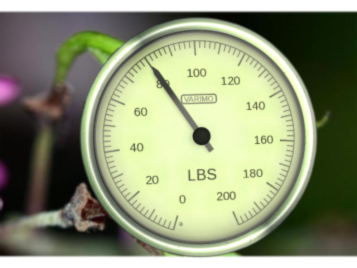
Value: 80 lb
